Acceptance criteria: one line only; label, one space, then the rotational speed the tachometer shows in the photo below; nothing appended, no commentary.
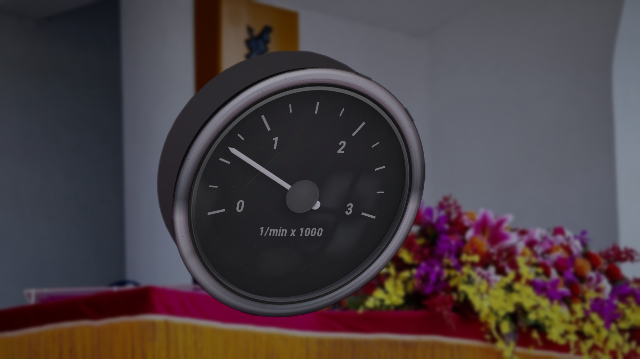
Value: 625 rpm
